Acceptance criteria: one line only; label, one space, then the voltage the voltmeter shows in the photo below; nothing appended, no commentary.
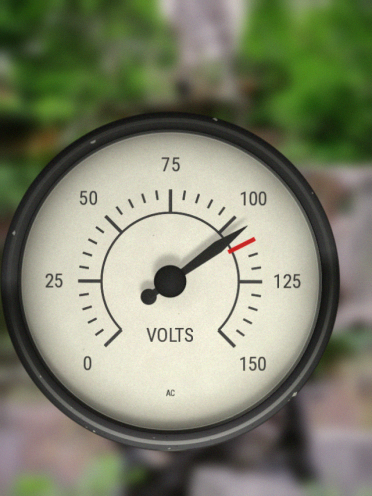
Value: 105 V
